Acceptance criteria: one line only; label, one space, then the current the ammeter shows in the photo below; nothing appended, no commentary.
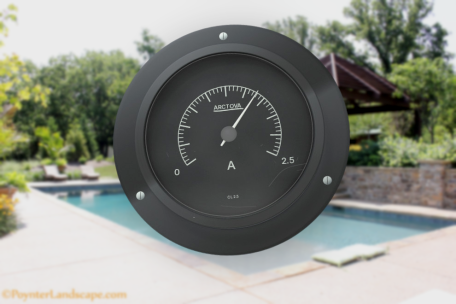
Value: 1.65 A
